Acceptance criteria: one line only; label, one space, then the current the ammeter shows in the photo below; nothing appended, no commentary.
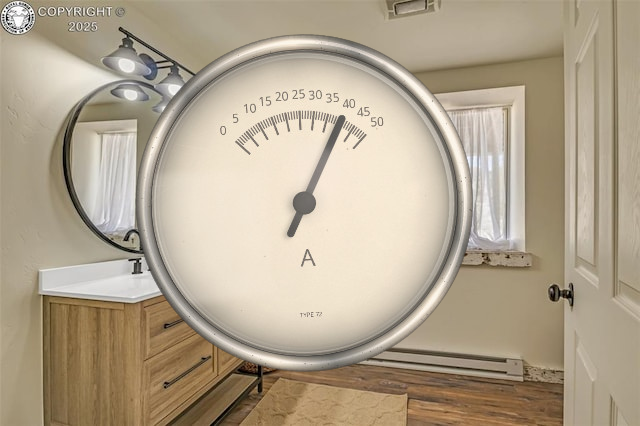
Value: 40 A
